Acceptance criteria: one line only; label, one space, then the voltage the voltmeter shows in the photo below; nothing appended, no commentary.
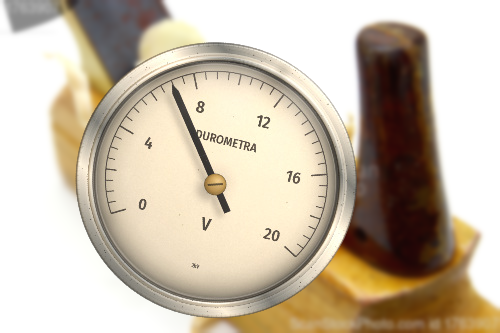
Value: 7 V
